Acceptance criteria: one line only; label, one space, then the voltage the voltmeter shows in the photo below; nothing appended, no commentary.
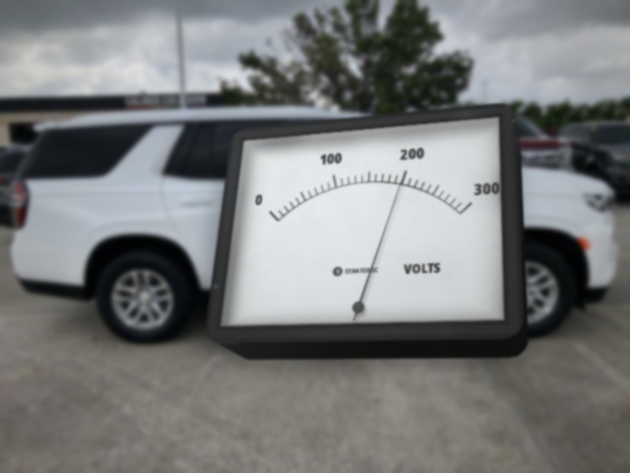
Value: 200 V
